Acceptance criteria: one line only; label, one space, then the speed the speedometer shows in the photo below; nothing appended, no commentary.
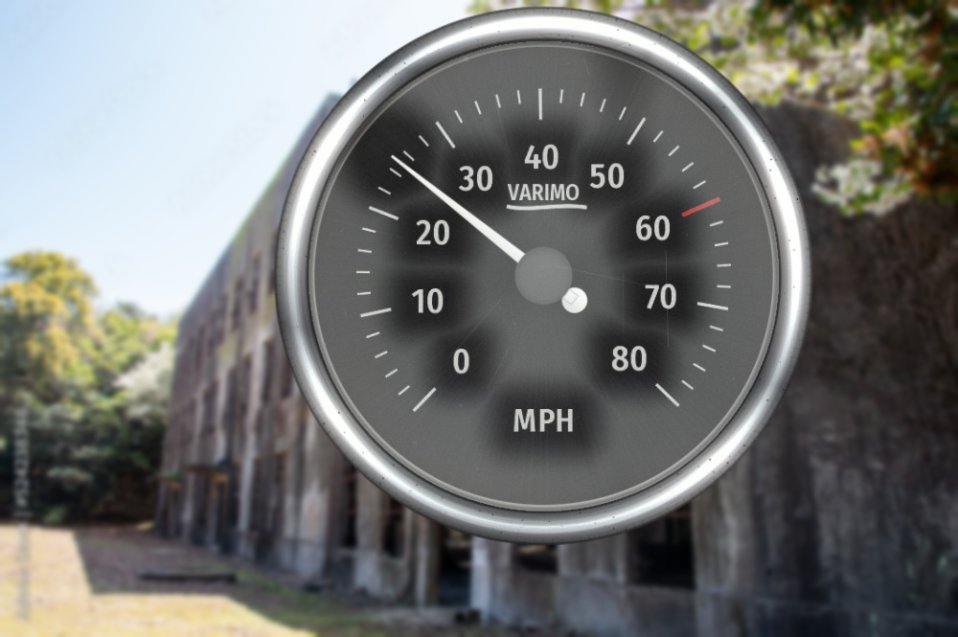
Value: 25 mph
